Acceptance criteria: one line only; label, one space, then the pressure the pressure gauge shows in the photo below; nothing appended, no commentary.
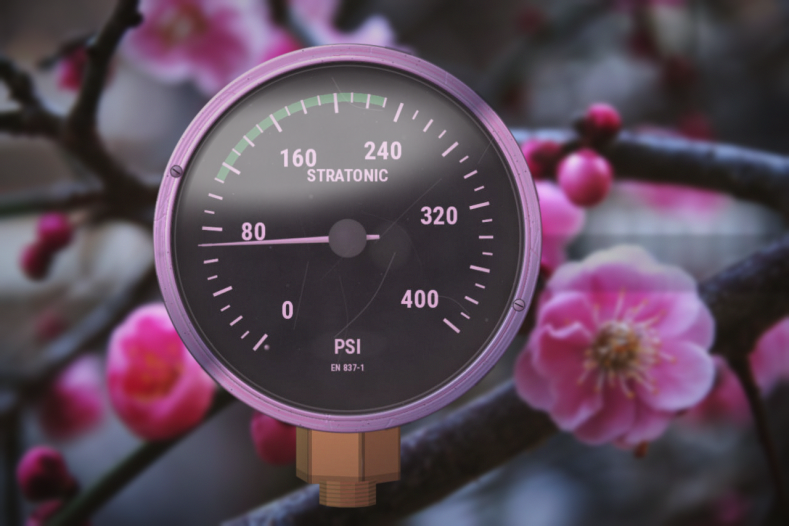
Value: 70 psi
